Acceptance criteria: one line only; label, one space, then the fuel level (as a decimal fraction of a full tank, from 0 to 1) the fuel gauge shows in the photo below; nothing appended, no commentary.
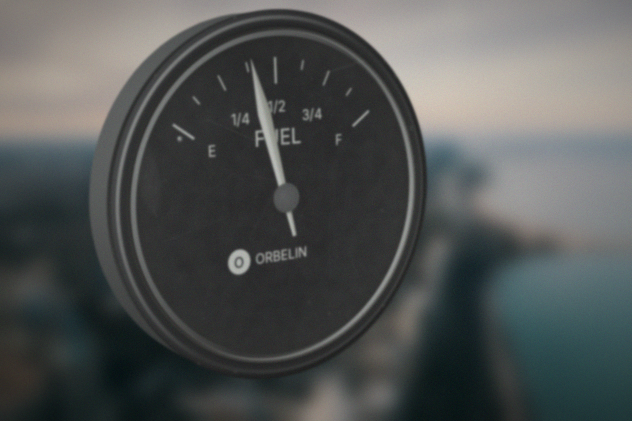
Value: 0.375
